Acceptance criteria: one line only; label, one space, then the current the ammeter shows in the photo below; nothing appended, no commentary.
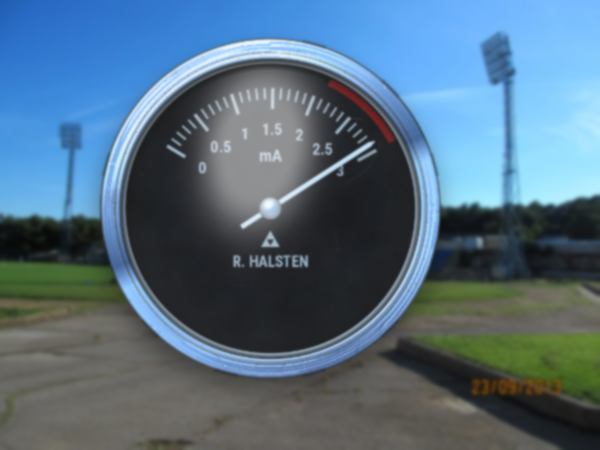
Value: 2.9 mA
